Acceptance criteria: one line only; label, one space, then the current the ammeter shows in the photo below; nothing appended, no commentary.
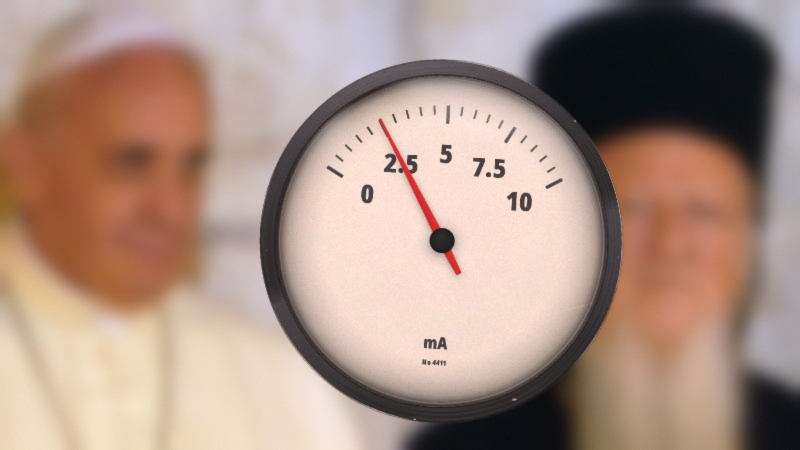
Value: 2.5 mA
